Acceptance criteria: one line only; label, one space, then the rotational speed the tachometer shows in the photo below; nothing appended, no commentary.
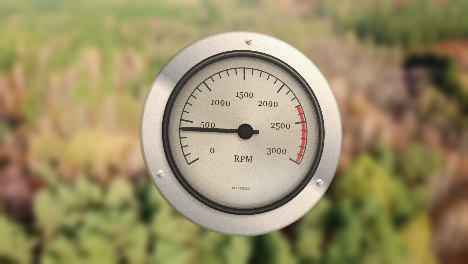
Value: 400 rpm
